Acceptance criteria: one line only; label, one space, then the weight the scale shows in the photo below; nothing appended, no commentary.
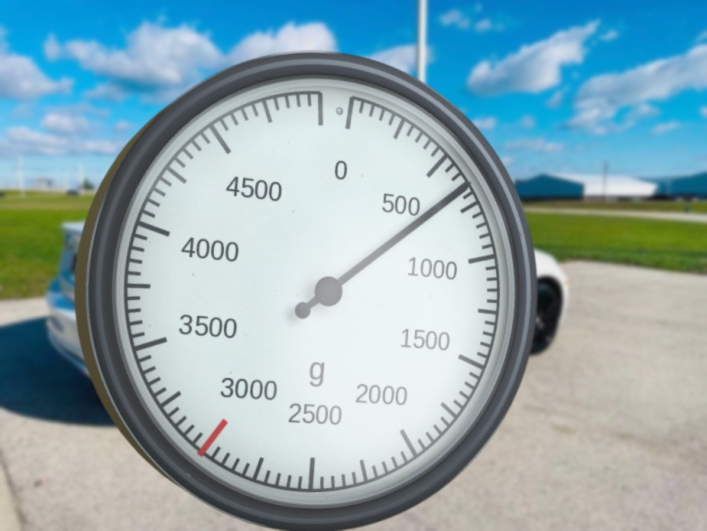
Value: 650 g
